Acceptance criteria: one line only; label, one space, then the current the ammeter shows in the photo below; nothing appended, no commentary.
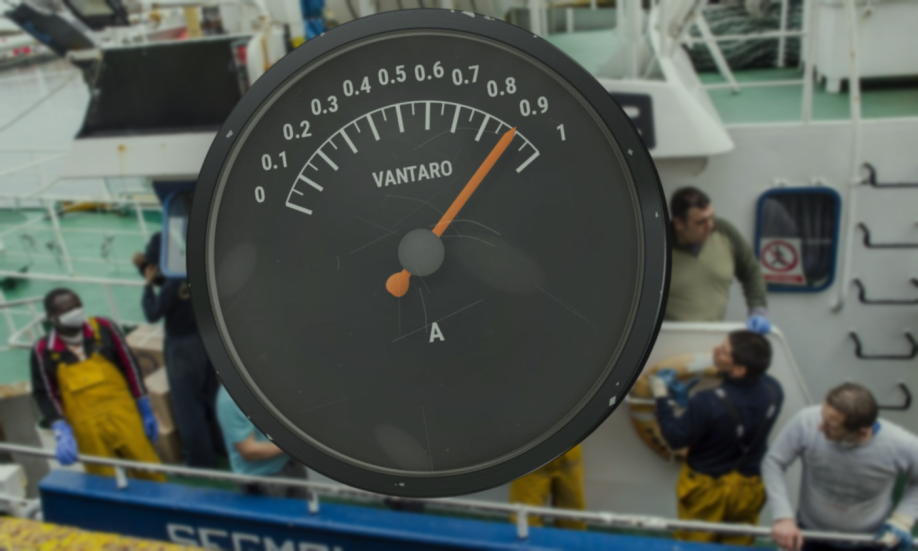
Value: 0.9 A
